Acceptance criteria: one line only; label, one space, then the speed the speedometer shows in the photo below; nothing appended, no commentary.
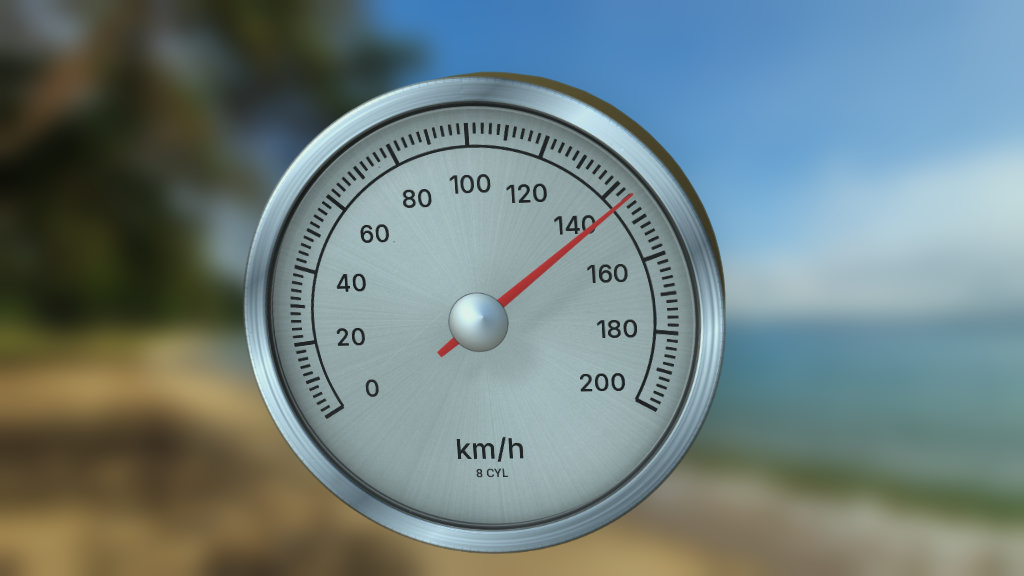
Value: 144 km/h
